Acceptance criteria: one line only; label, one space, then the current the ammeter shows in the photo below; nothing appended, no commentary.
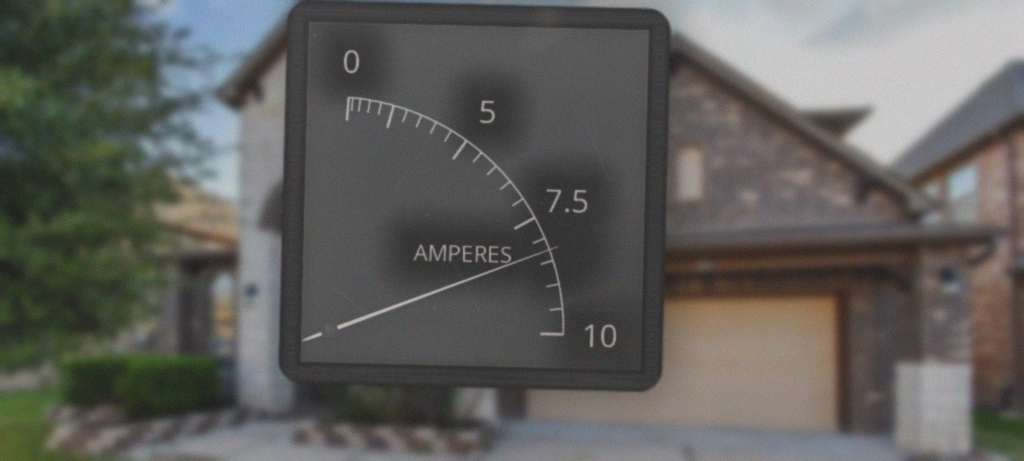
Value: 8.25 A
